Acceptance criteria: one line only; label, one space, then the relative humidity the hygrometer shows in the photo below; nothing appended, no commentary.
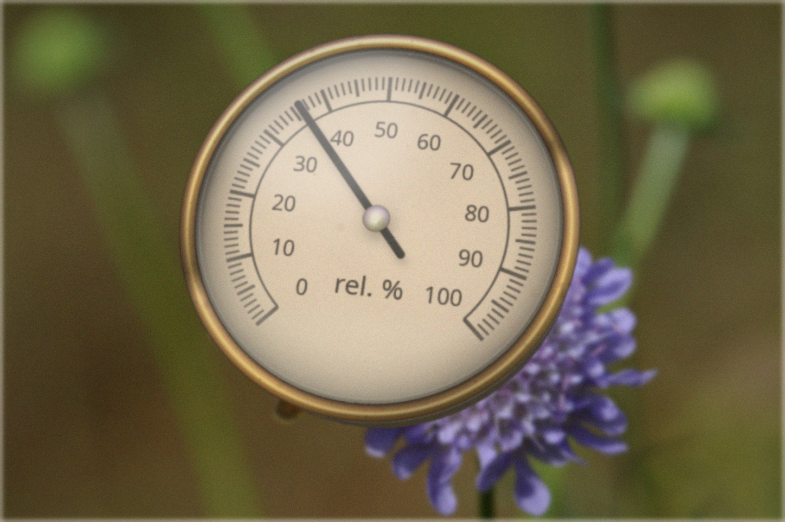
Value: 36 %
